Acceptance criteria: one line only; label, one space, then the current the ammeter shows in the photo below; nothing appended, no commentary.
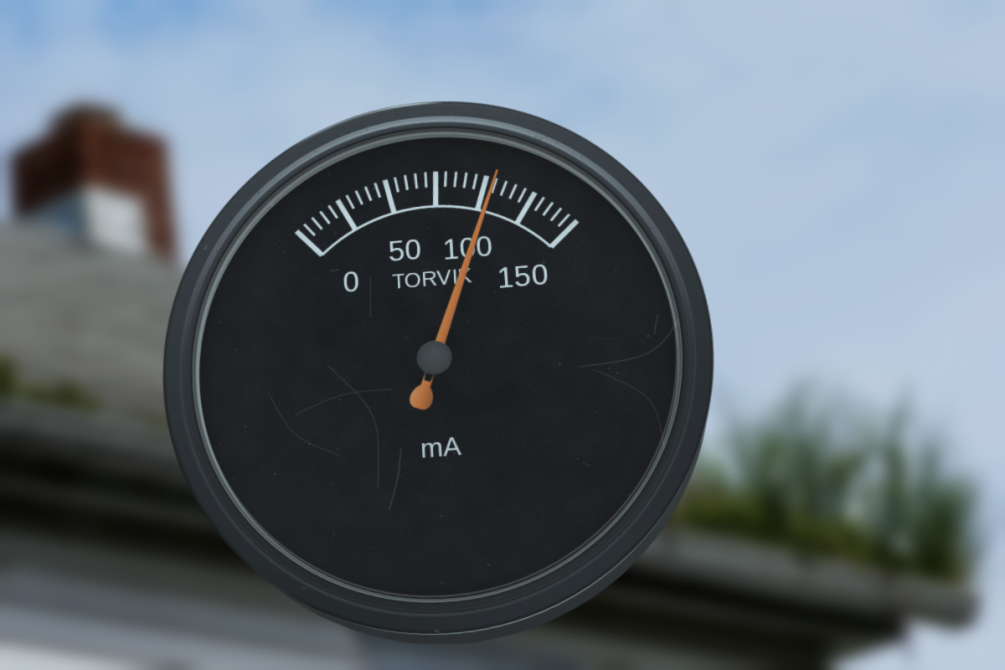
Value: 105 mA
